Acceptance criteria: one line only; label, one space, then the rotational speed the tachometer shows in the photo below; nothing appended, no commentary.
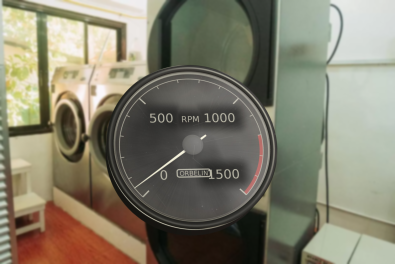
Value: 50 rpm
